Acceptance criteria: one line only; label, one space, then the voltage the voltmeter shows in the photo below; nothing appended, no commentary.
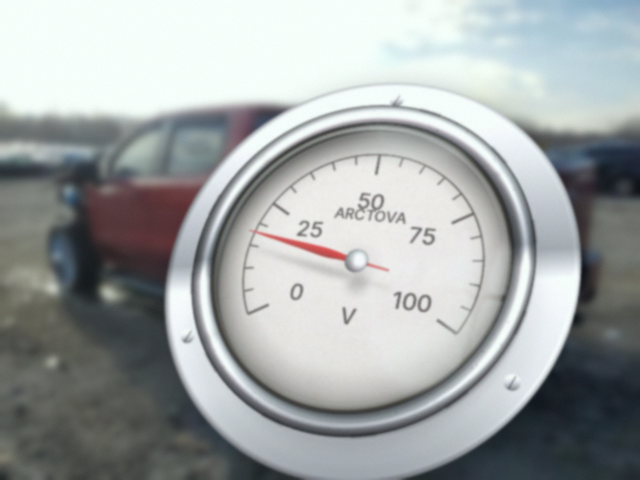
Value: 17.5 V
